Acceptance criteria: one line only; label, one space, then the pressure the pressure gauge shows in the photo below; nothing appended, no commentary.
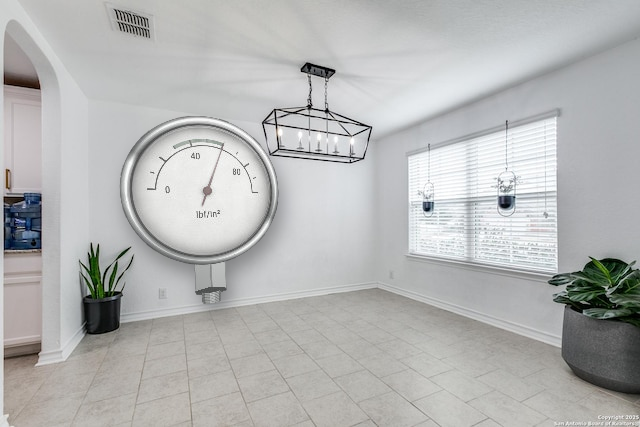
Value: 60 psi
